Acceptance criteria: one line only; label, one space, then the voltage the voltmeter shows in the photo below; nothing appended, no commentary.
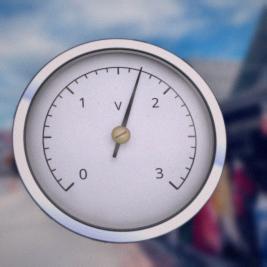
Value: 1.7 V
